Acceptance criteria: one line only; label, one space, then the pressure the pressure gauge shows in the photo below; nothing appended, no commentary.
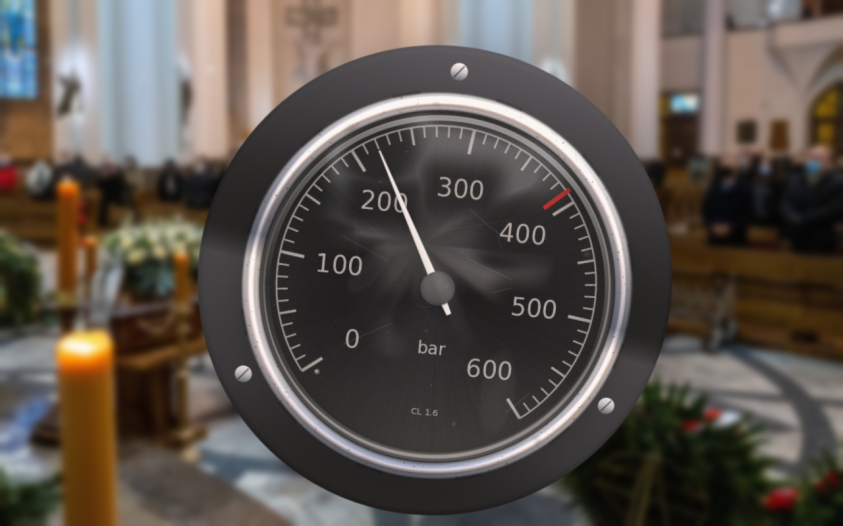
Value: 220 bar
